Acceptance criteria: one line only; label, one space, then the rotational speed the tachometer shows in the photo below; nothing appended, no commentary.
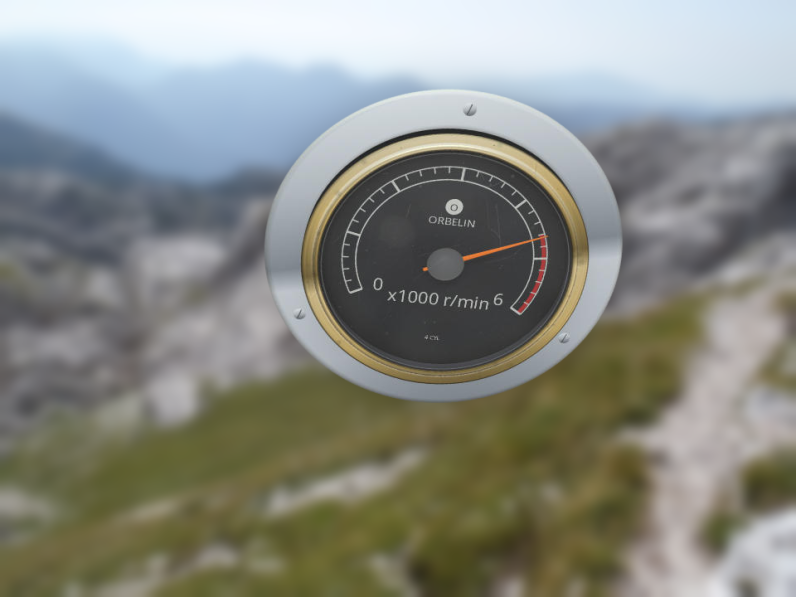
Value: 4600 rpm
